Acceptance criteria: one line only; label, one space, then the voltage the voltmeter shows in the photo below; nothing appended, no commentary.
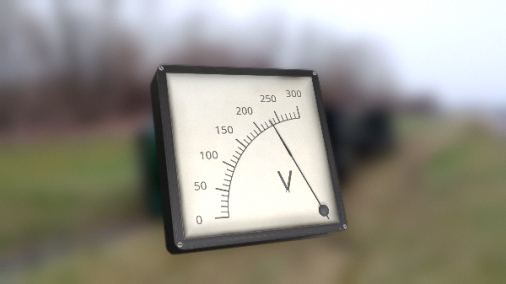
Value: 230 V
